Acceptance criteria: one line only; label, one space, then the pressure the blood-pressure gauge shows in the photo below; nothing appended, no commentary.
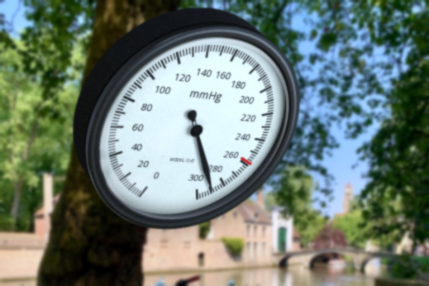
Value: 290 mmHg
